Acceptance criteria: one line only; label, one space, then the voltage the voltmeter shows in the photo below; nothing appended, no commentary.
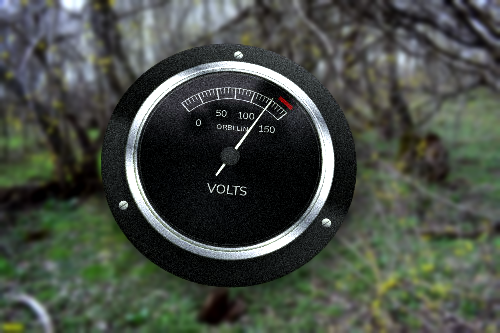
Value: 125 V
